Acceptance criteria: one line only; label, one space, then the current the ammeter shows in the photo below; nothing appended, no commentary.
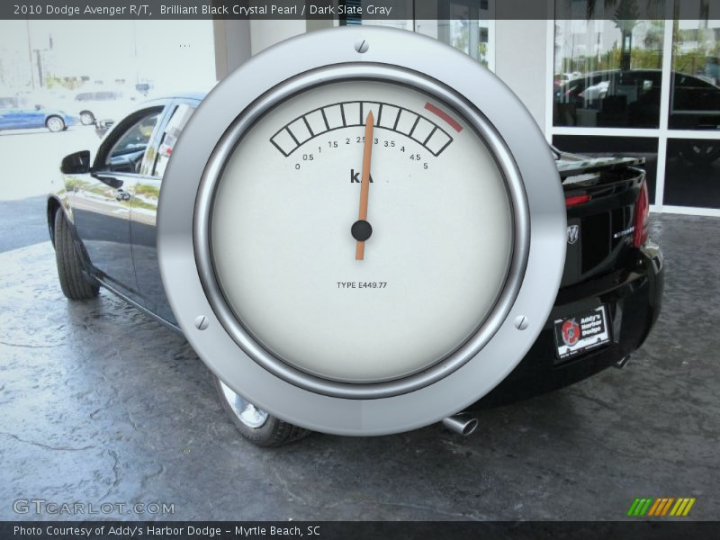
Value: 2.75 kA
